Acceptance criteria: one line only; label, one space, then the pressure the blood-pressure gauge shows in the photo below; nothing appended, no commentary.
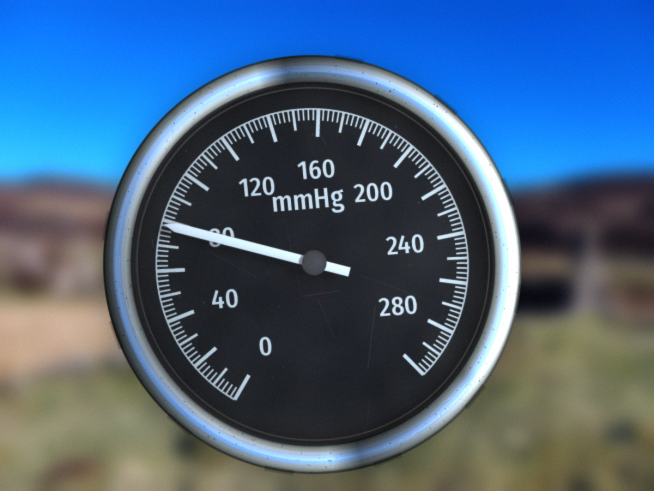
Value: 78 mmHg
